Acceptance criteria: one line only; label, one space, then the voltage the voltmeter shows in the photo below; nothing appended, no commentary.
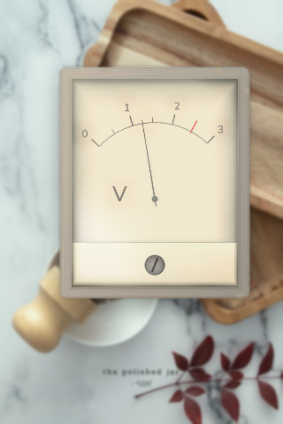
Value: 1.25 V
